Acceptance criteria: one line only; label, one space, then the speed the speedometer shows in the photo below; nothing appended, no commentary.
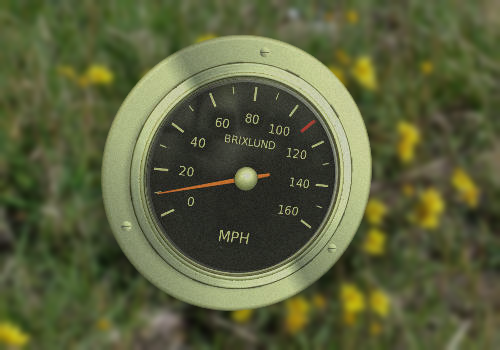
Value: 10 mph
